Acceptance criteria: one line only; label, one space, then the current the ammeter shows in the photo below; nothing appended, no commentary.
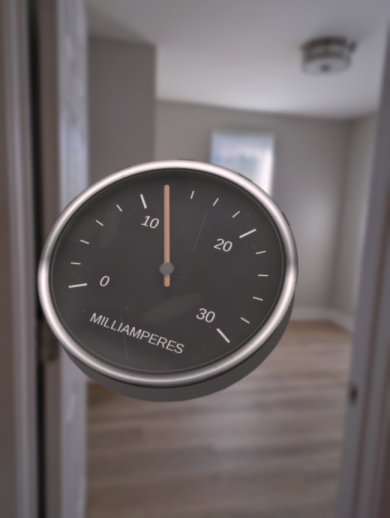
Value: 12 mA
